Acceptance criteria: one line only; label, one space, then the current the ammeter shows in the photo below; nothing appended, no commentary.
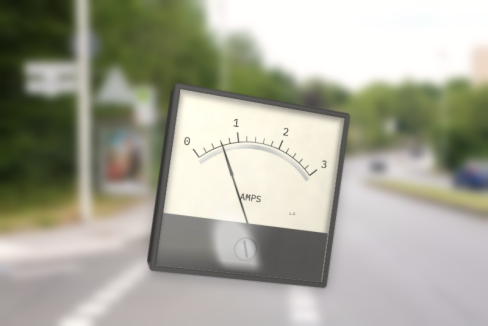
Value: 0.6 A
